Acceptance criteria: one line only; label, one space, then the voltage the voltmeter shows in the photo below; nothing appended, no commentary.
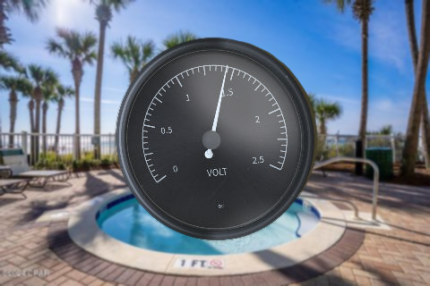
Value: 1.45 V
